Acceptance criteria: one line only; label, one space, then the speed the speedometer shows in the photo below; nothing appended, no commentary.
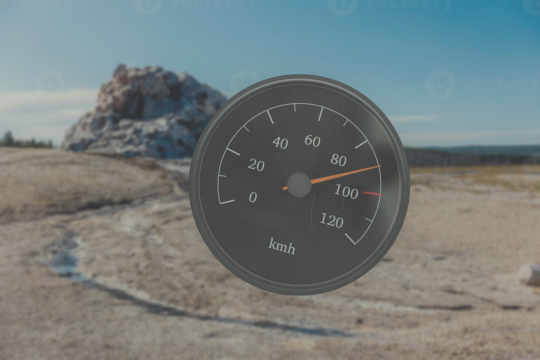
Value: 90 km/h
